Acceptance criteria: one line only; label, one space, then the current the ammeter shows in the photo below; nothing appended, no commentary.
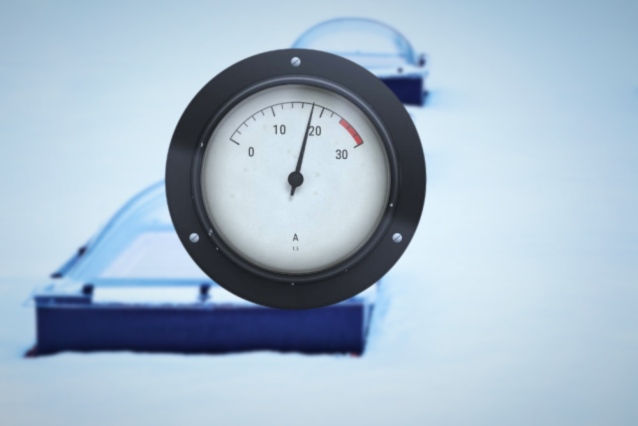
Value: 18 A
